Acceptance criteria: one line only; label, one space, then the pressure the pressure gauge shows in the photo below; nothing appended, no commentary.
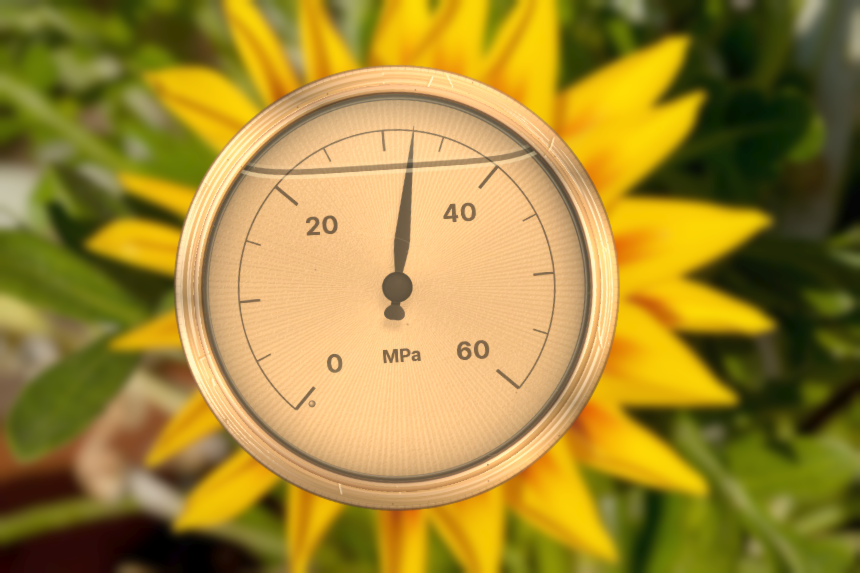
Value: 32.5 MPa
